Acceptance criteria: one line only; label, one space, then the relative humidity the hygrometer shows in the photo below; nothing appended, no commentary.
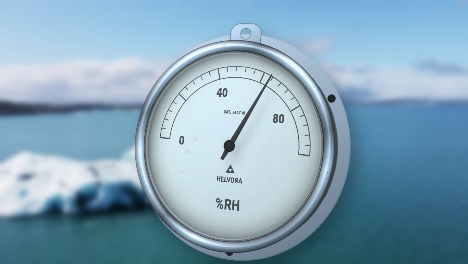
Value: 64 %
